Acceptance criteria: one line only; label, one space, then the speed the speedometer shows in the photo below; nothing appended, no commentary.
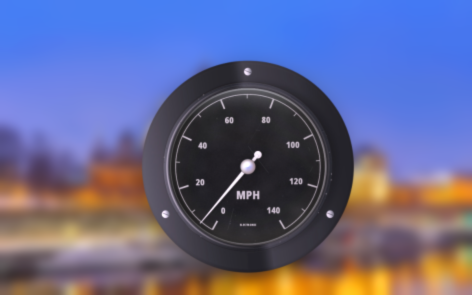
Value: 5 mph
